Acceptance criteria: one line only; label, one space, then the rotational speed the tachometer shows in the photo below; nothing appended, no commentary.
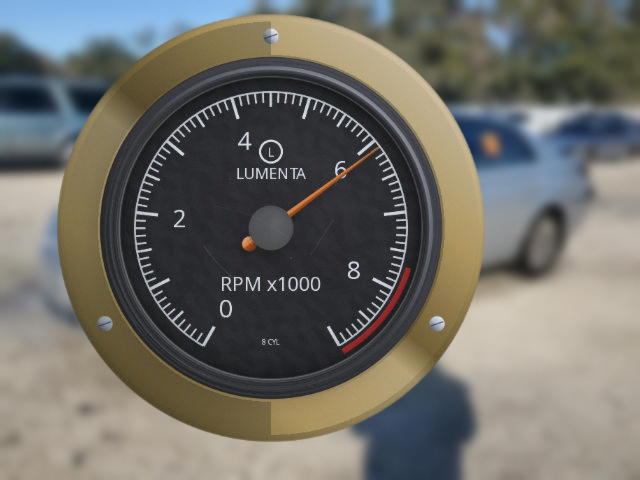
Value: 6100 rpm
